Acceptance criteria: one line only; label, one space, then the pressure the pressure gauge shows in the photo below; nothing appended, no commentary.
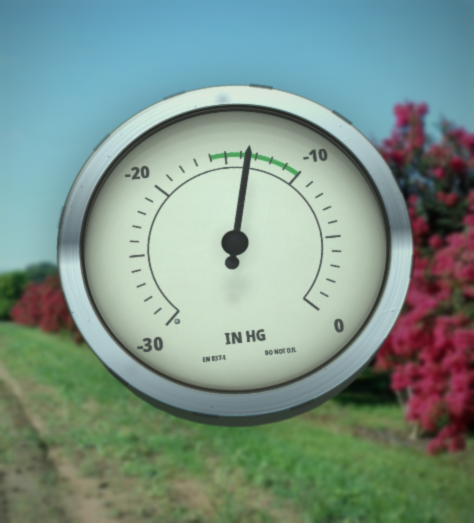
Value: -13.5 inHg
